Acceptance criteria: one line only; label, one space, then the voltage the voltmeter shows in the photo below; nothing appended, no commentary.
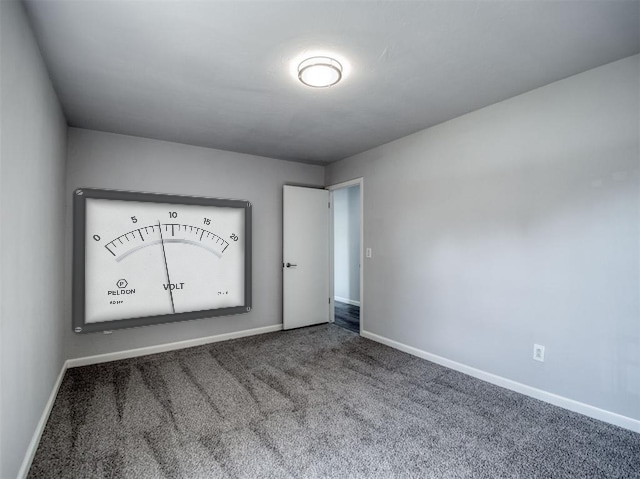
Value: 8 V
